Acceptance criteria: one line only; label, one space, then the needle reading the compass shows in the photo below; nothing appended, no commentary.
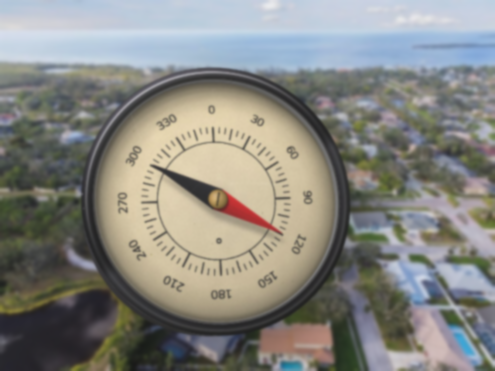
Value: 120 °
